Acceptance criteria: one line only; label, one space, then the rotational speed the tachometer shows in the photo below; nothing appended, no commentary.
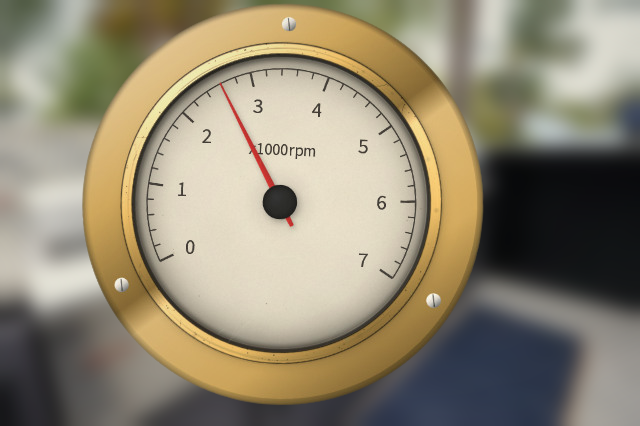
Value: 2600 rpm
